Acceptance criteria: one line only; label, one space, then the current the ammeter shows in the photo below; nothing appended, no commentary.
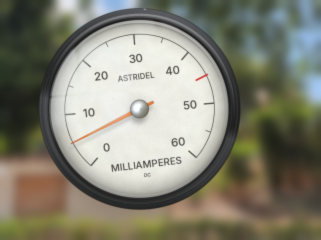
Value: 5 mA
